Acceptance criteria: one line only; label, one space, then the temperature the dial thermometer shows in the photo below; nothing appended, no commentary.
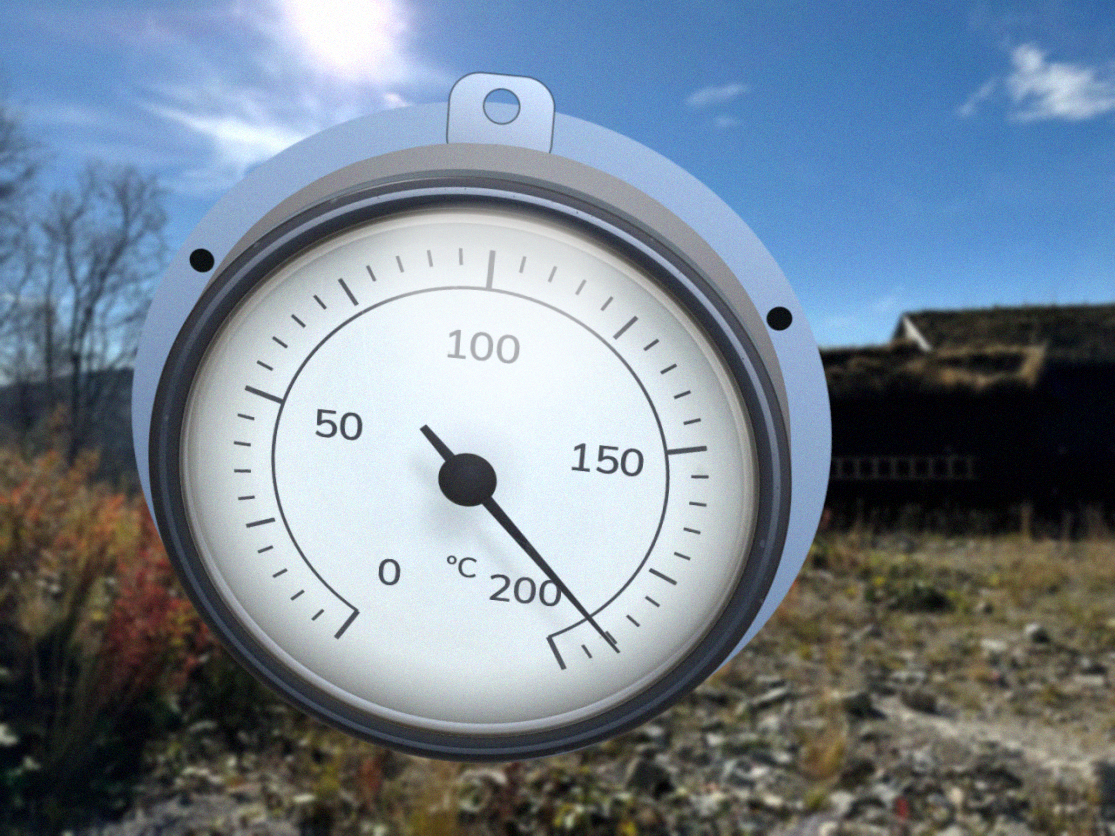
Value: 190 °C
